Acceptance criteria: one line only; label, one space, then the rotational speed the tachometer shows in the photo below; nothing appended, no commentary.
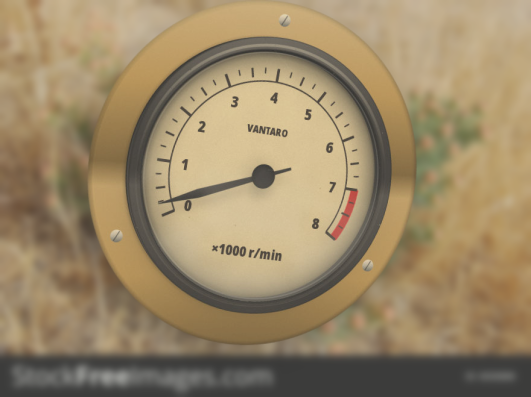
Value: 250 rpm
